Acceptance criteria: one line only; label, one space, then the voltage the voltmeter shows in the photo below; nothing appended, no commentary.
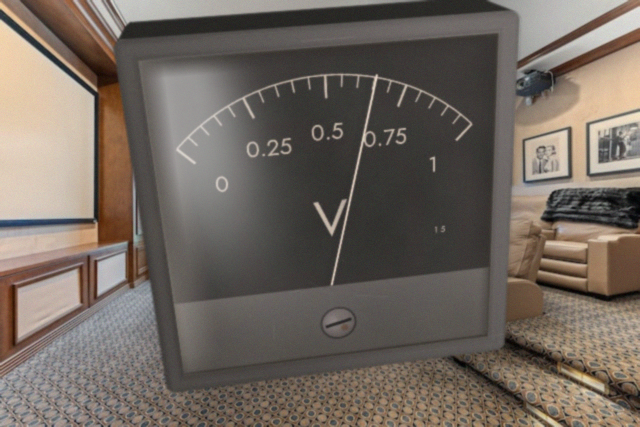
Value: 0.65 V
